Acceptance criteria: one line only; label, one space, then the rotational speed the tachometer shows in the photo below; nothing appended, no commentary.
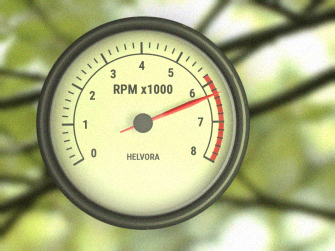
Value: 6300 rpm
